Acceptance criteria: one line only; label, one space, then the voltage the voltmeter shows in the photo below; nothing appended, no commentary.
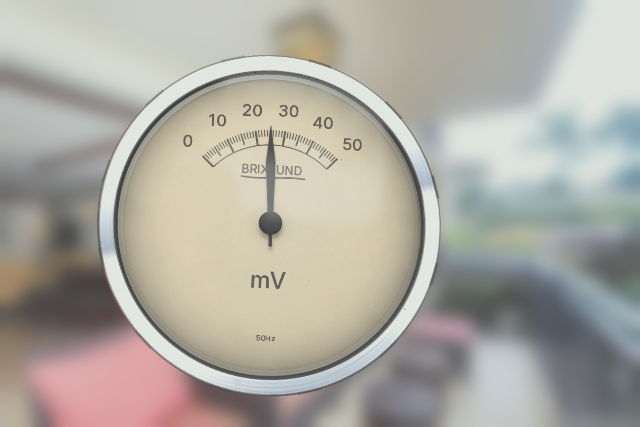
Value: 25 mV
